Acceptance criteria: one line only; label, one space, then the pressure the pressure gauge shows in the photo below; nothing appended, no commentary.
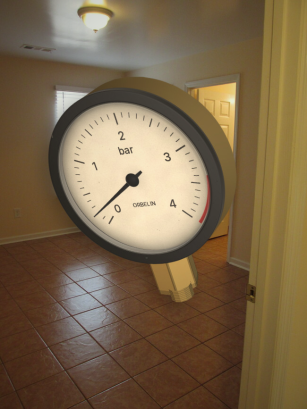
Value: 0.2 bar
